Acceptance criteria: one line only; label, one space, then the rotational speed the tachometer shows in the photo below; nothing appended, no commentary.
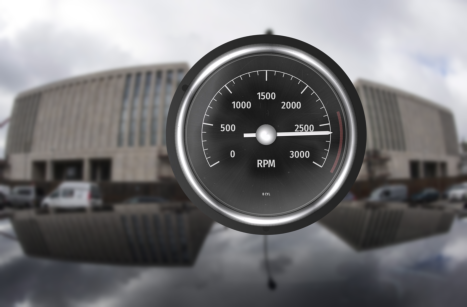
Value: 2600 rpm
